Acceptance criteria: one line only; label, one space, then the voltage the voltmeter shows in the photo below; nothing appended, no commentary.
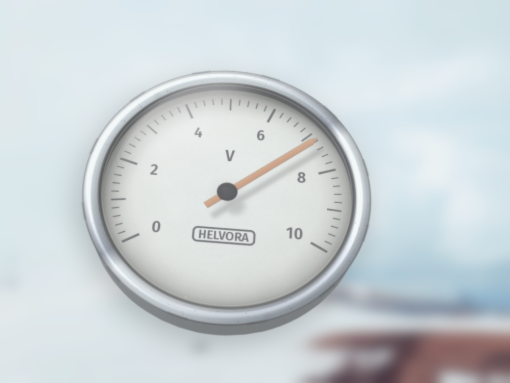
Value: 7.2 V
